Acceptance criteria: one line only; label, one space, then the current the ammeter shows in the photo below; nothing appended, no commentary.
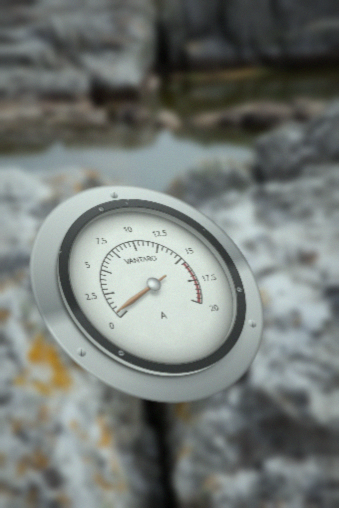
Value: 0.5 A
